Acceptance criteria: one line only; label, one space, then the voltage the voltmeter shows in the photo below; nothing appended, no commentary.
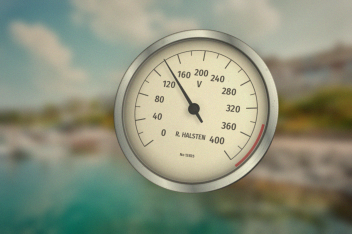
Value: 140 V
